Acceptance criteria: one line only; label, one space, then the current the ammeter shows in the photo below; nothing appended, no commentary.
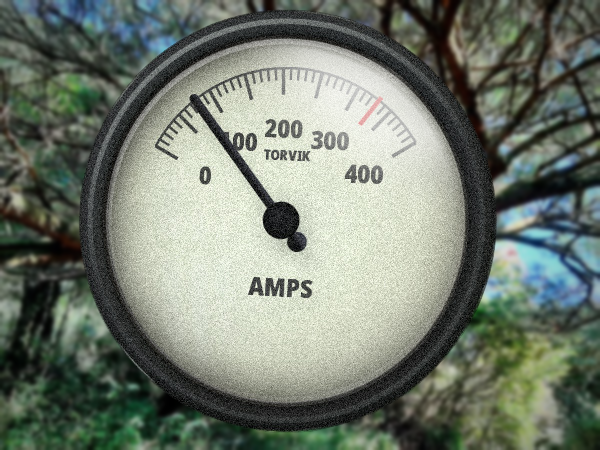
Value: 80 A
